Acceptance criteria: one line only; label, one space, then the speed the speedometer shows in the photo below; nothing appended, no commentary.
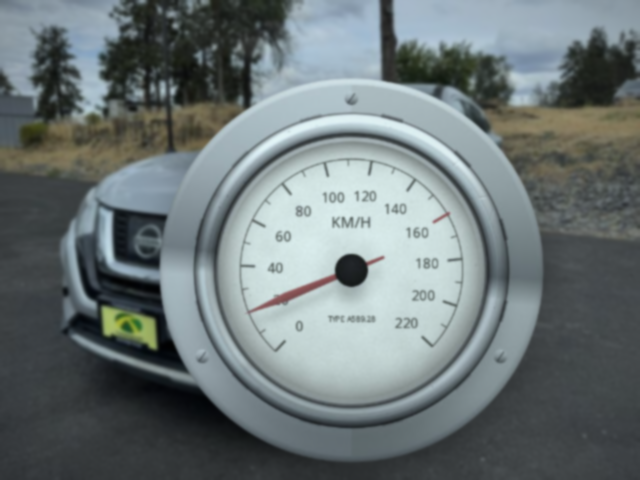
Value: 20 km/h
